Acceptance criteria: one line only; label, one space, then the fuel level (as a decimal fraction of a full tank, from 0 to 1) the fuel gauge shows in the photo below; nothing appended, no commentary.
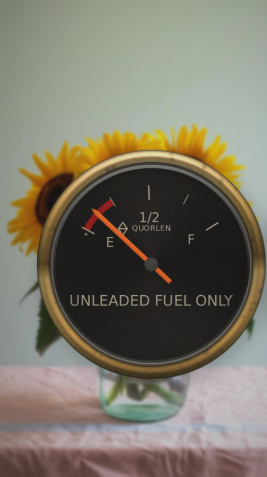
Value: 0.125
